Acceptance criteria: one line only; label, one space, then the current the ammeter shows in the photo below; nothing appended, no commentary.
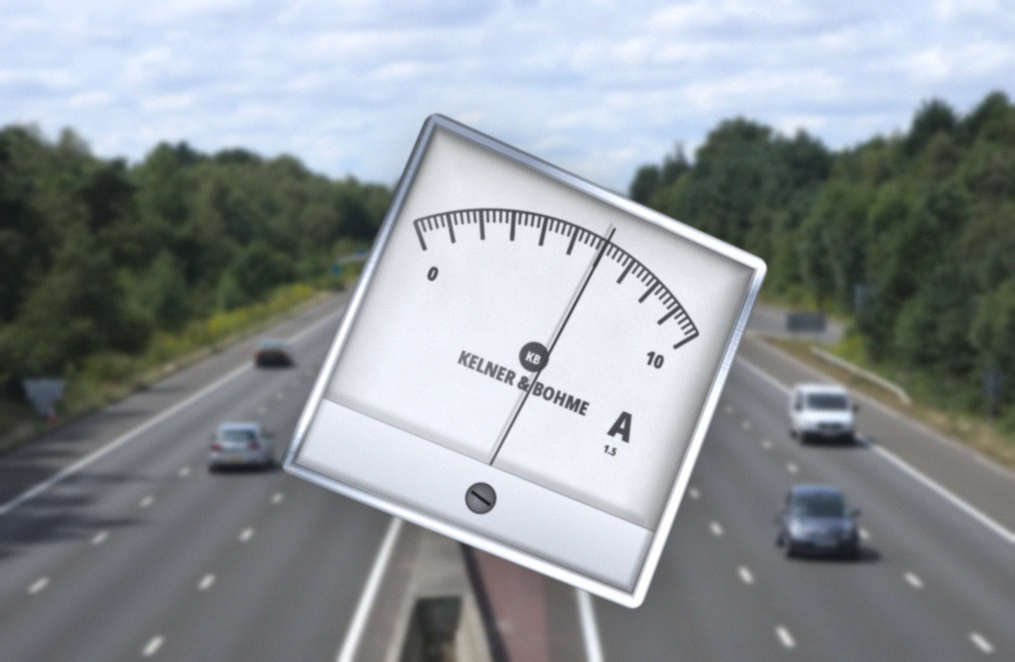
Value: 6 A
